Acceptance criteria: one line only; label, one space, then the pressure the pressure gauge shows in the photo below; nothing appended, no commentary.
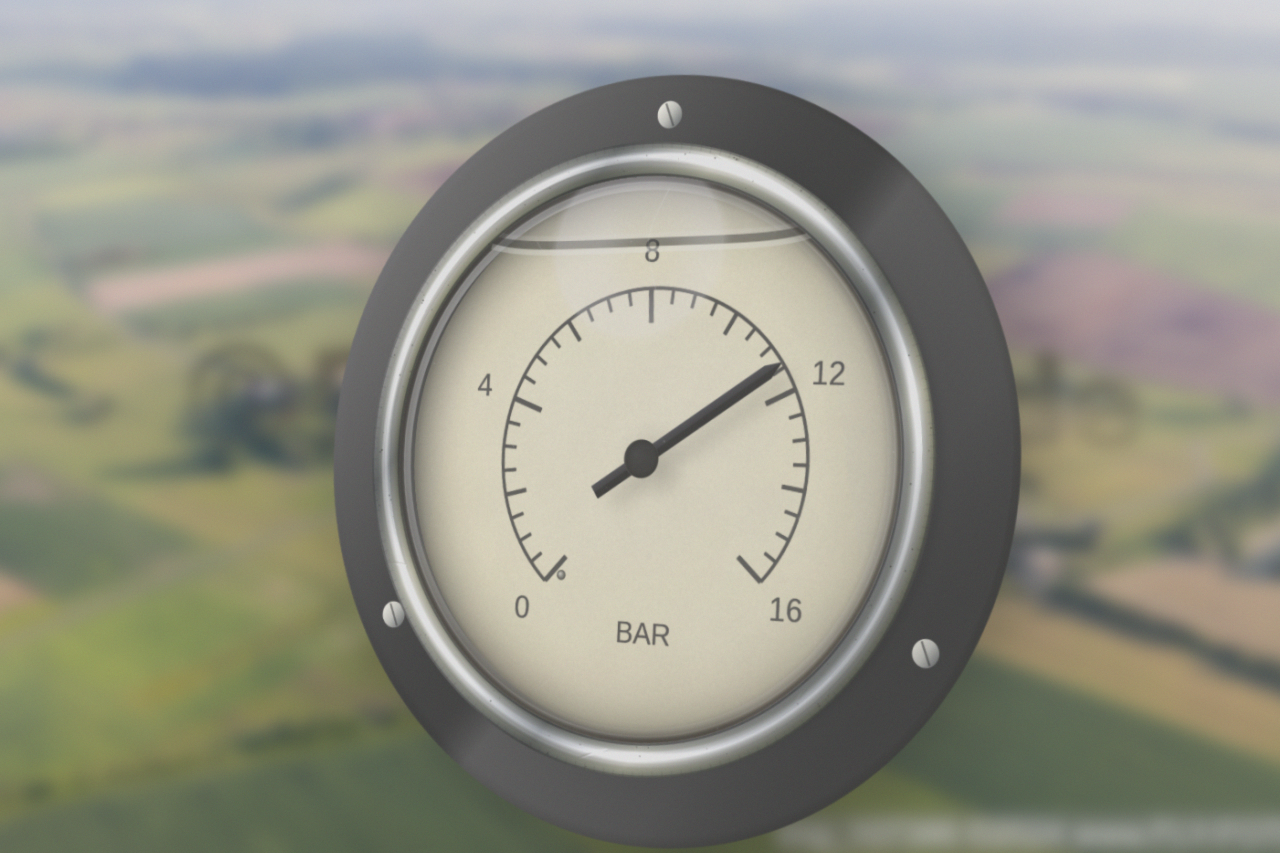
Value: 11.5 bar
